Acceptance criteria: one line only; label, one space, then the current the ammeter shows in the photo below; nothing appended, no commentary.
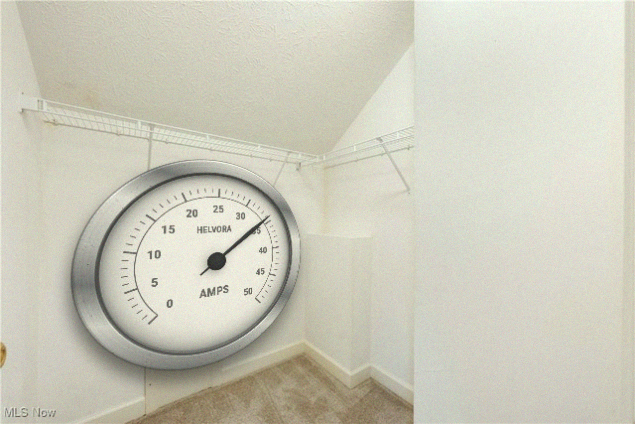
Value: 34 A
